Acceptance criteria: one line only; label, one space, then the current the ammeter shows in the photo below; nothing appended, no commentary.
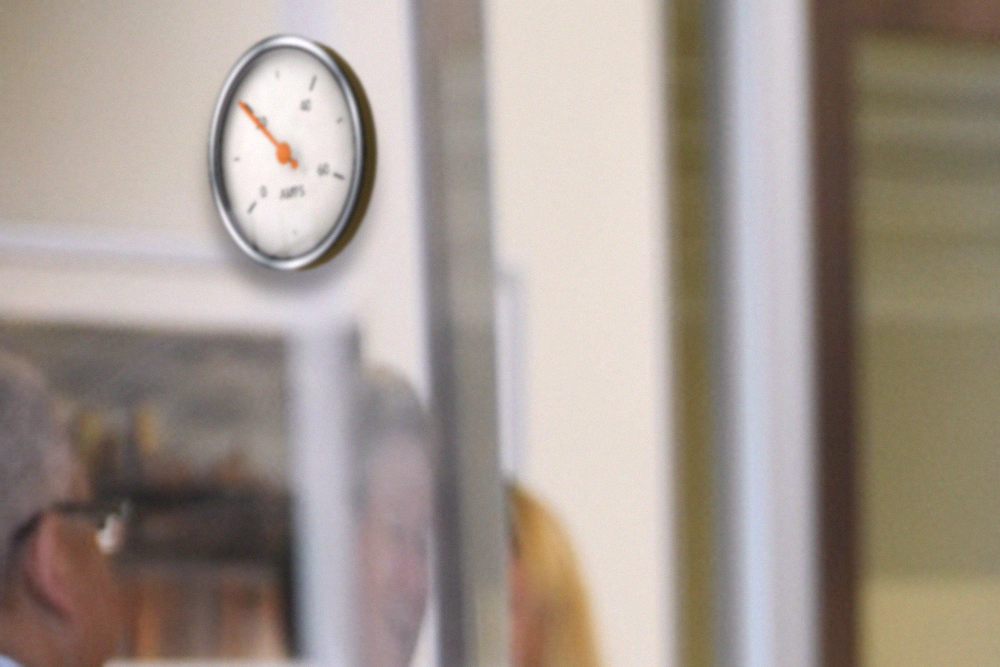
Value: 20 A
